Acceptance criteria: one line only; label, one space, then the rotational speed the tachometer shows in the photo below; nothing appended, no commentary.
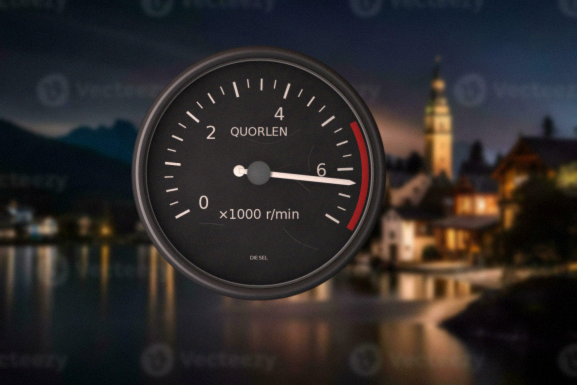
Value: 6250 rpm
